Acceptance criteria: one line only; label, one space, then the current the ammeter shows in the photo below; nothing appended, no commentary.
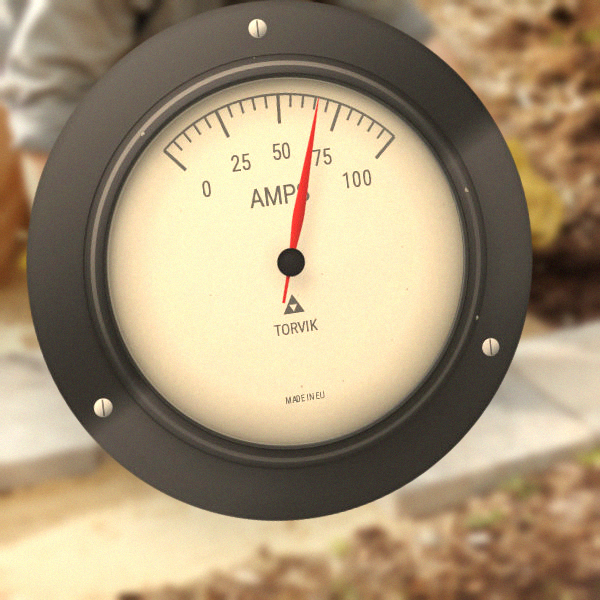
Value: 65 A
